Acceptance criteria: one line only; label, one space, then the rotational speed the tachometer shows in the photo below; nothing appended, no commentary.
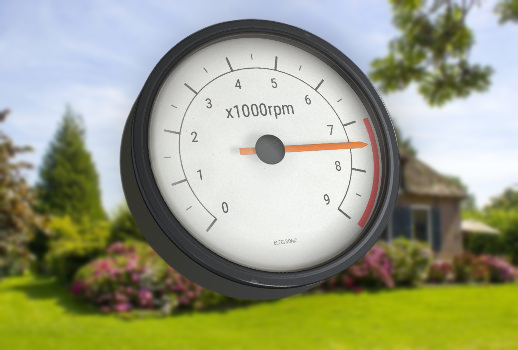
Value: 7500 rpm
